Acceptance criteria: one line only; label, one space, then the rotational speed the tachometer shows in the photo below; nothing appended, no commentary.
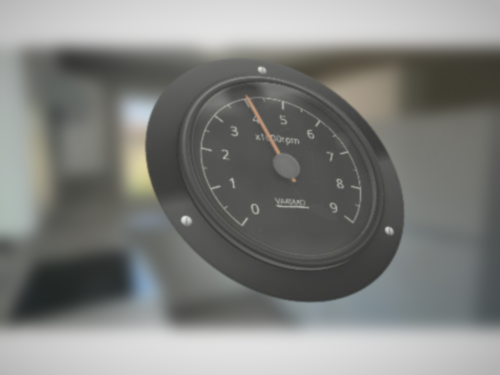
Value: 4000 rpm
